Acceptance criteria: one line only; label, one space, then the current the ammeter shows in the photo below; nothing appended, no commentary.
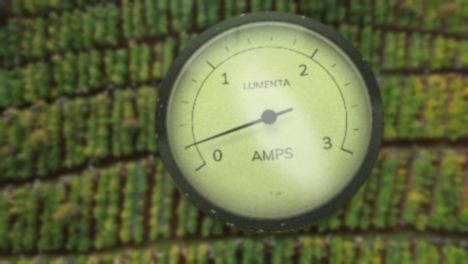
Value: 0.2 A
